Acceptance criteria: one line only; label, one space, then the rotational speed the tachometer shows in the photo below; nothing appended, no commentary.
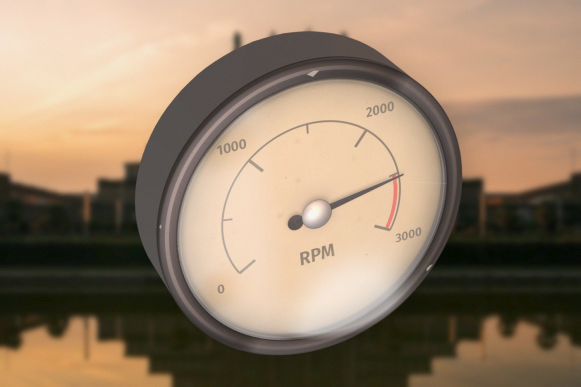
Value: 2500 rpm
